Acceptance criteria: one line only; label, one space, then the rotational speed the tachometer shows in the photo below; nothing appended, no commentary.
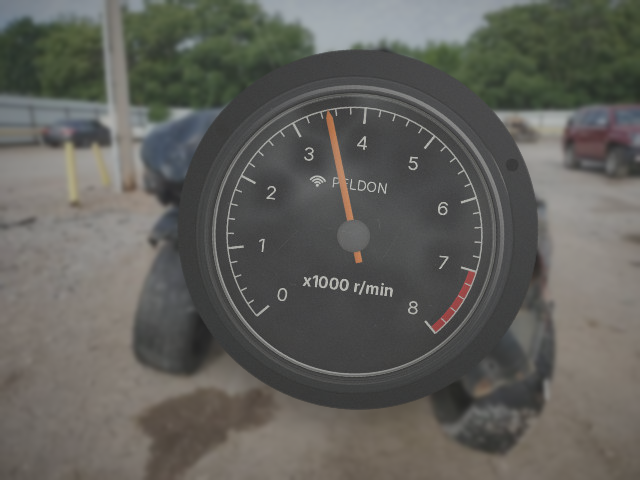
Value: 3500 rpm
